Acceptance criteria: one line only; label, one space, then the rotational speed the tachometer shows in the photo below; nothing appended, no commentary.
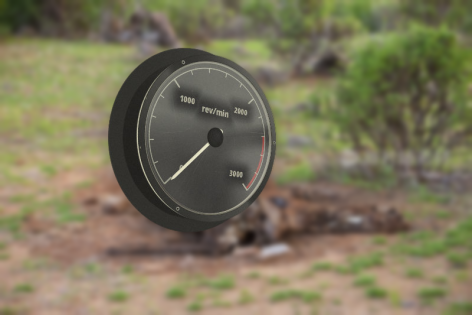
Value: 0 rpm
